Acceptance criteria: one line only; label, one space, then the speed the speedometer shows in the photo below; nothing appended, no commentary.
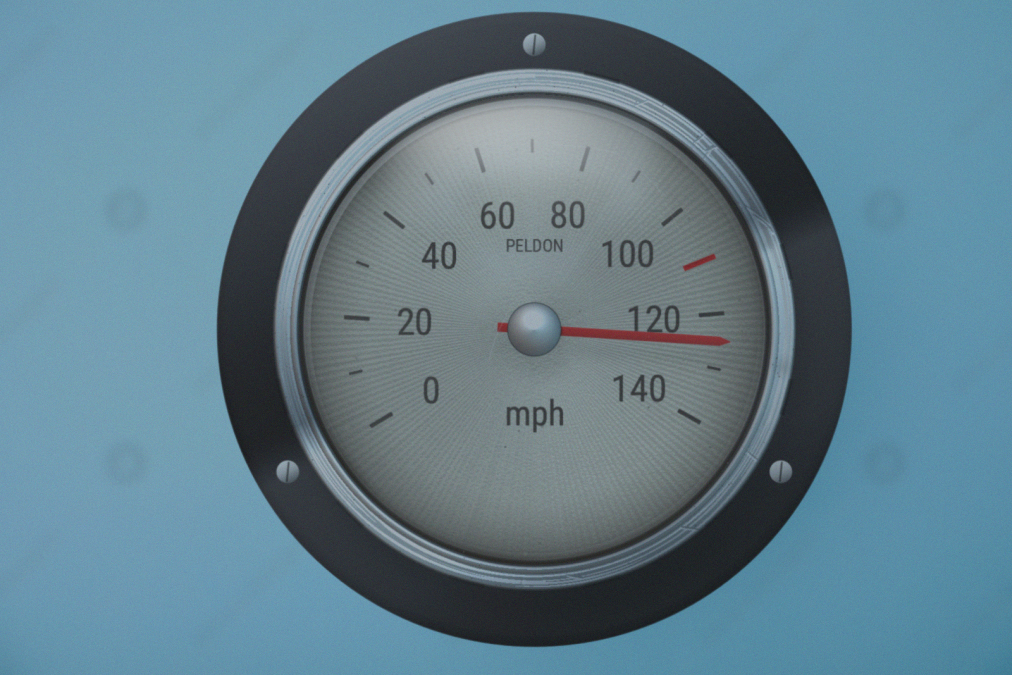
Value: 125 mph
